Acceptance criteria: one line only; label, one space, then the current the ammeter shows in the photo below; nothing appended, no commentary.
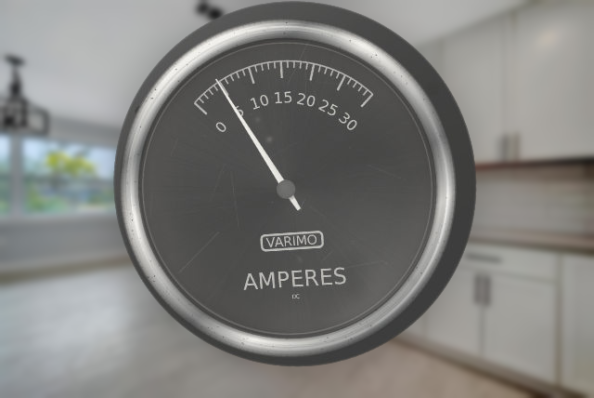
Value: 5 A
